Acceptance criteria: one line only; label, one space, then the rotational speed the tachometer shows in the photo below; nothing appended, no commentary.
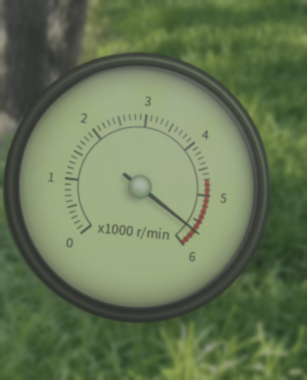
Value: 5700 rpm
